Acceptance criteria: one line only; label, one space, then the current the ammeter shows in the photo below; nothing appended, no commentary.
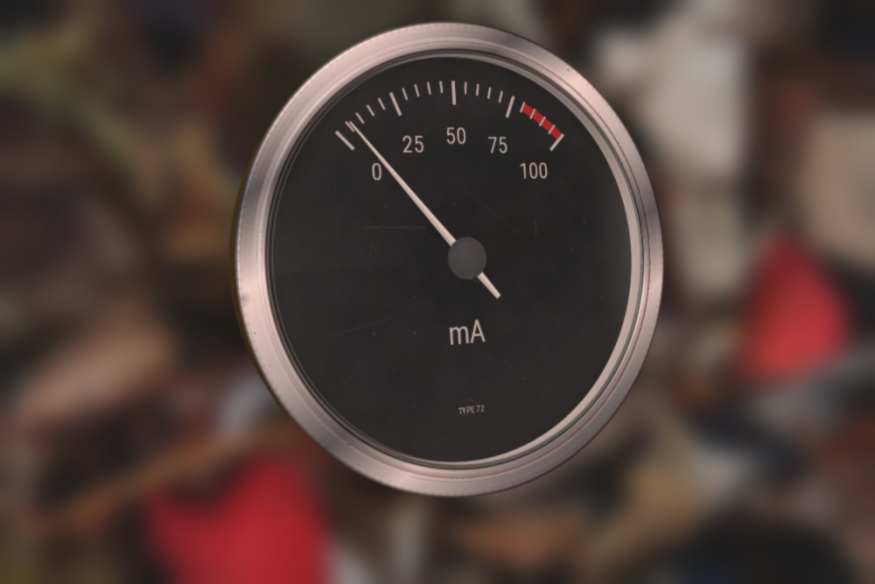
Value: 5 mA
